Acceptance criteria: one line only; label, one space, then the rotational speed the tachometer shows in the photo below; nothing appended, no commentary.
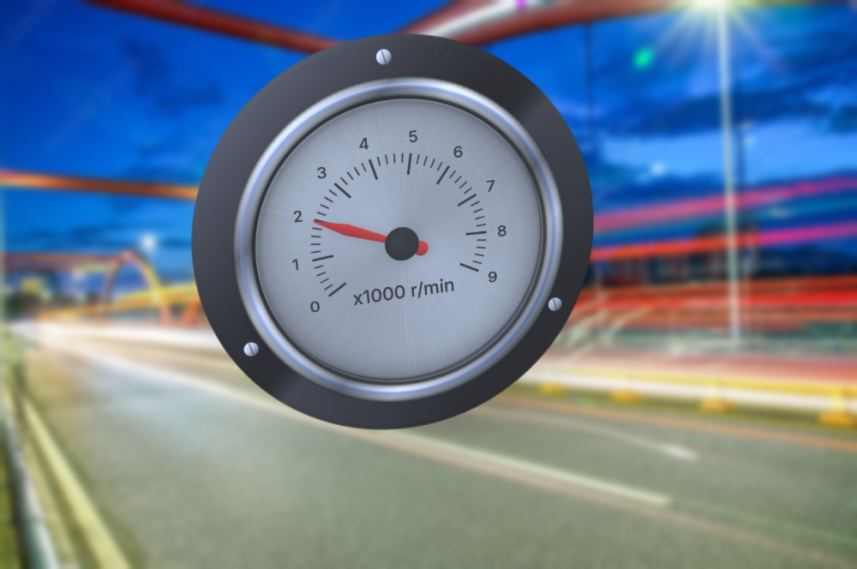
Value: 2000 rpm
